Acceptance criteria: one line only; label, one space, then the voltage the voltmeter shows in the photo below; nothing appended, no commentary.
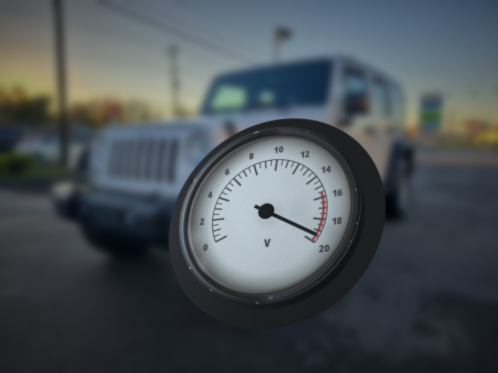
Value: 19.5 V
